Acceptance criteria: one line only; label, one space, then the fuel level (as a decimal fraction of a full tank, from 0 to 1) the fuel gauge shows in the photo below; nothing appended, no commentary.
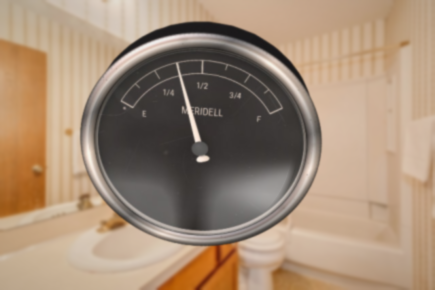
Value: 0.375
